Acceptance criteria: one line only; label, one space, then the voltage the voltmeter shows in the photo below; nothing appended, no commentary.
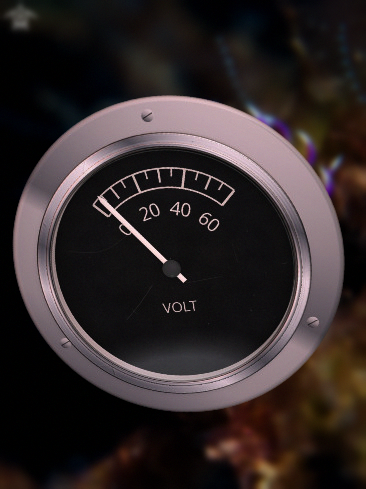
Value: 5 V
